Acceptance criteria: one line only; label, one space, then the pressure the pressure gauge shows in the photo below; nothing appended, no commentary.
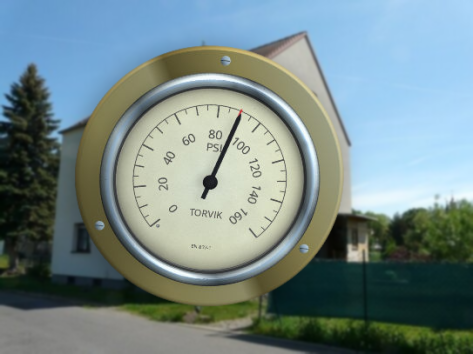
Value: 90 psi
